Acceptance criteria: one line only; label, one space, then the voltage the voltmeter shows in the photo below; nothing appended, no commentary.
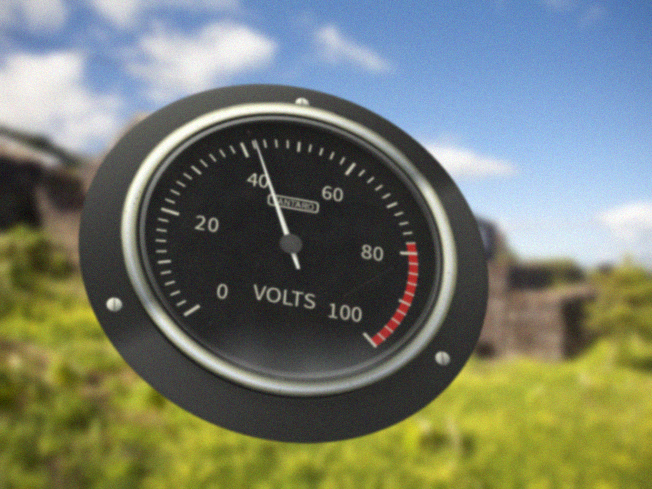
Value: 42 V
